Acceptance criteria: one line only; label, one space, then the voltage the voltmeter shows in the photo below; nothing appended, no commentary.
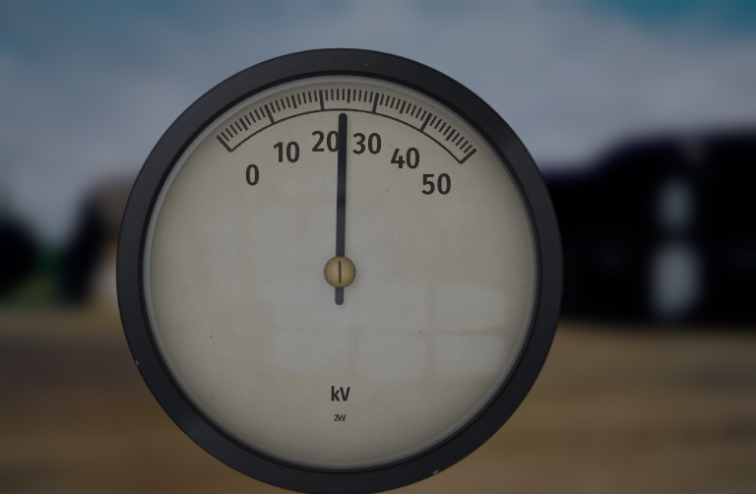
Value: 24 kV
